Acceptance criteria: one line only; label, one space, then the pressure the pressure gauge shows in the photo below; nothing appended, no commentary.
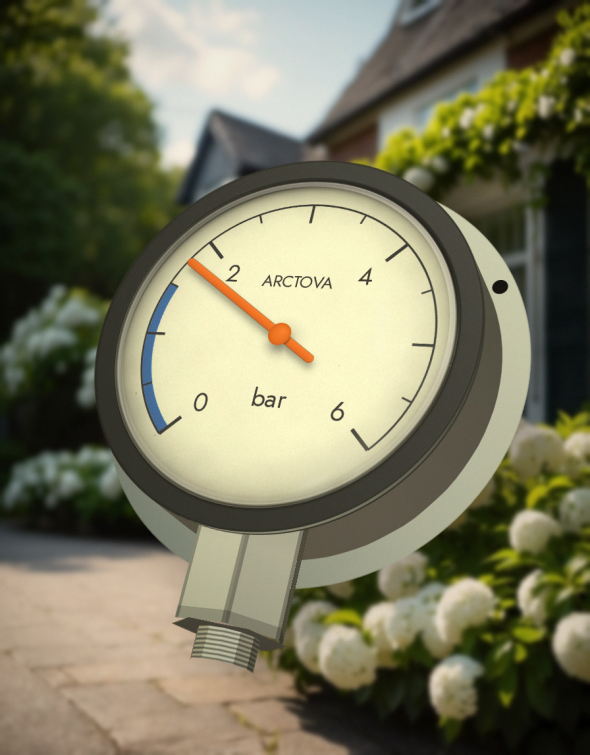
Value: 1.75 bar
